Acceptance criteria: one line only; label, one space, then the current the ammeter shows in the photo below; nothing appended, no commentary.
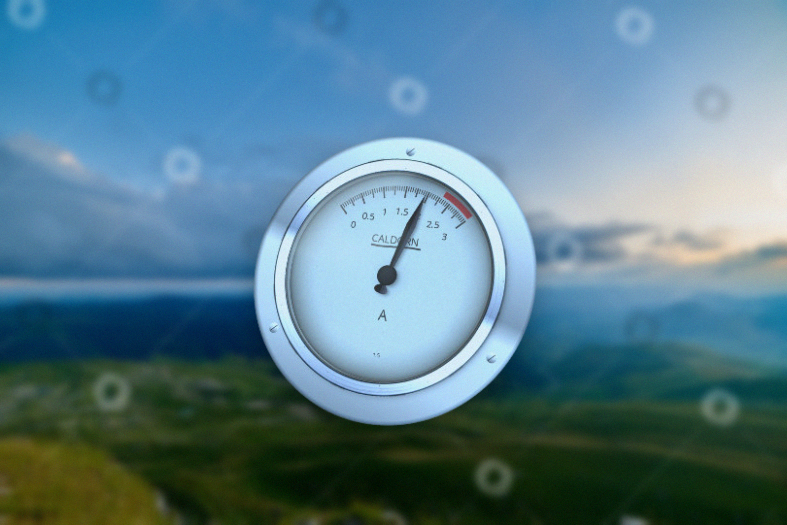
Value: 2 A
